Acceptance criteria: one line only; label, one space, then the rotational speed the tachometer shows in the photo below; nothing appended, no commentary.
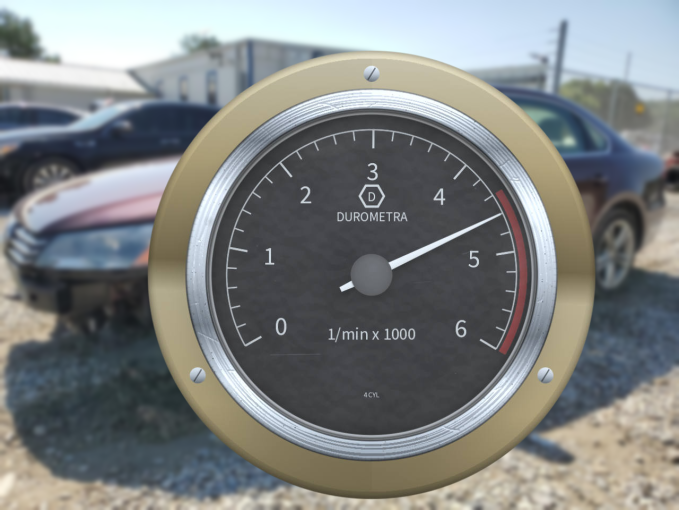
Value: 4600 rpm
